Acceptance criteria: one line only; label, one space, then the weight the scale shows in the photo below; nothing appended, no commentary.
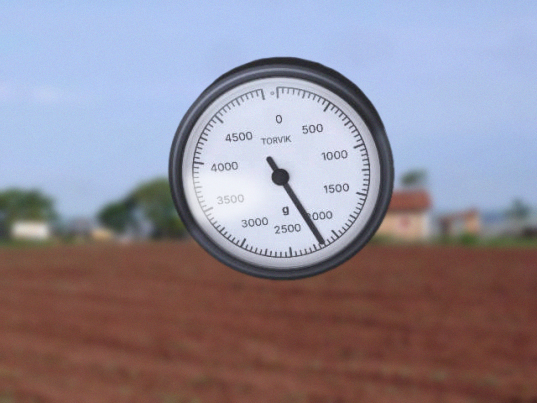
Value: 2150 g
